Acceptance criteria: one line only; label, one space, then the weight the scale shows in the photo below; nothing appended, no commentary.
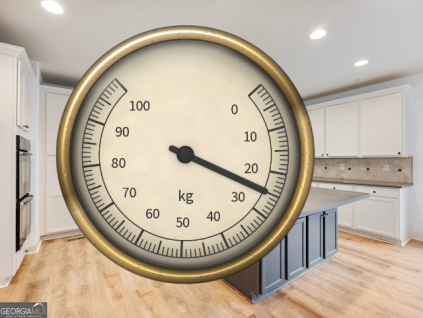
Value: 25 kg
